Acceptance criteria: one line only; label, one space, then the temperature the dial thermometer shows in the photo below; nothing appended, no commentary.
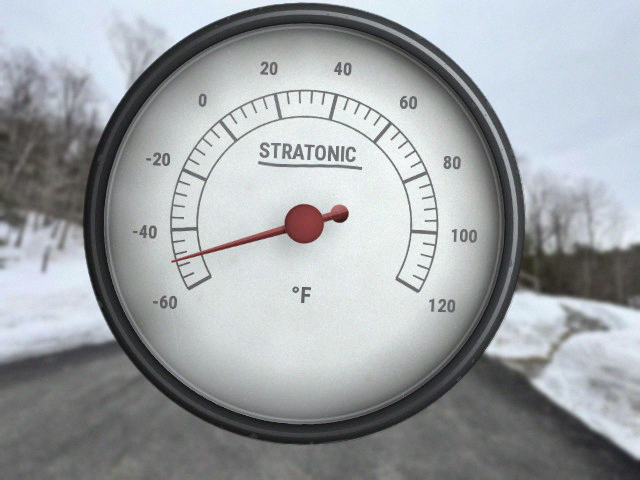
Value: -50 °F
